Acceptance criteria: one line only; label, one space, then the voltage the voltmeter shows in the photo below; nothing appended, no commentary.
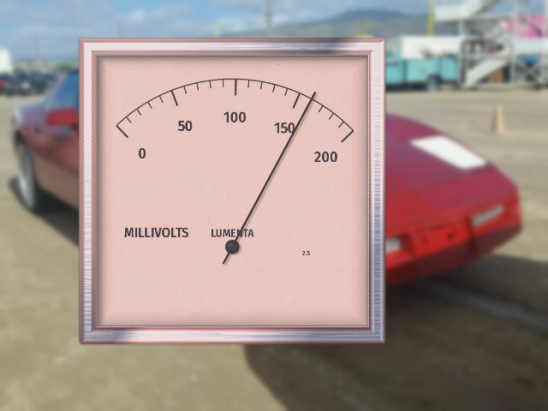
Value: 160 mV
